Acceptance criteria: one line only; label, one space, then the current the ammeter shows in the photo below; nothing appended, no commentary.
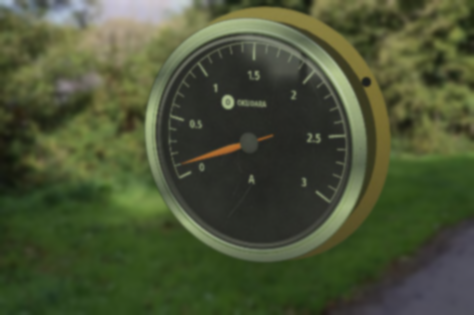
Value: 0.1 A
